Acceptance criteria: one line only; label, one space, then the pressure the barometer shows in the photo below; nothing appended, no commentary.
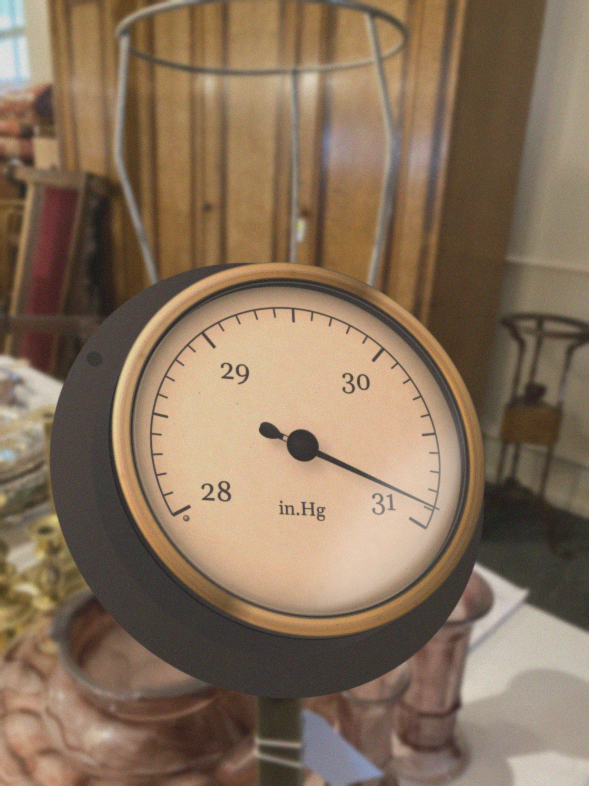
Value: 30.9 inHg
